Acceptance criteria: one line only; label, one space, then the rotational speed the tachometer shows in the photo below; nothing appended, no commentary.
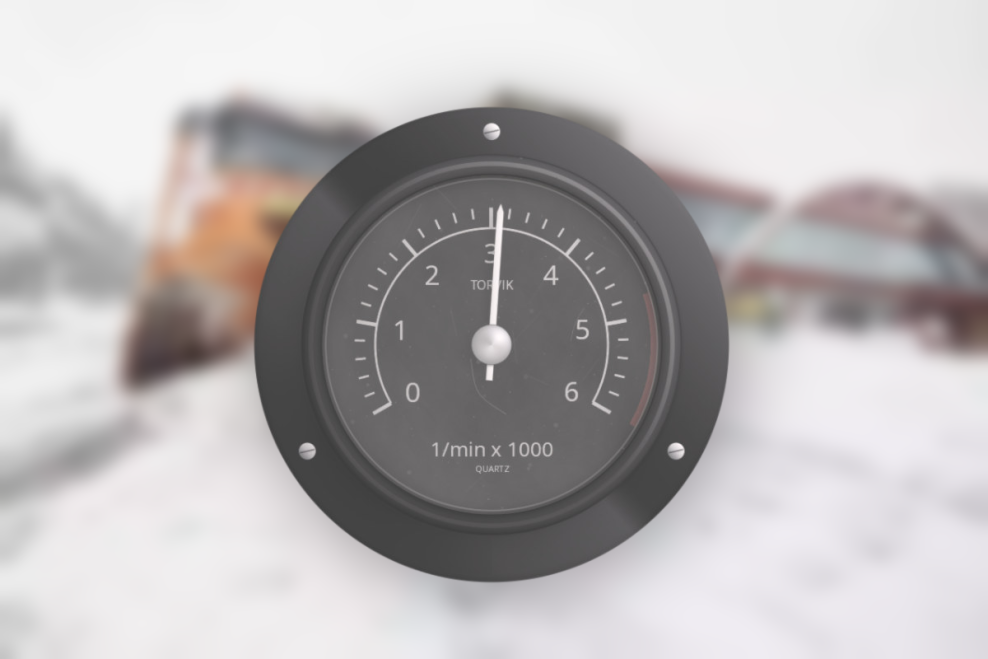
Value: 3100 rpm
